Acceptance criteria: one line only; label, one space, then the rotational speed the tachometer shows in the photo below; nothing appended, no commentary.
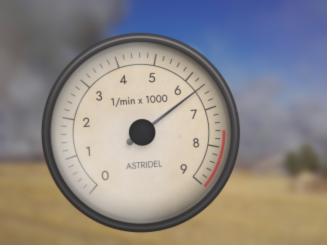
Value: 6400 rpm
